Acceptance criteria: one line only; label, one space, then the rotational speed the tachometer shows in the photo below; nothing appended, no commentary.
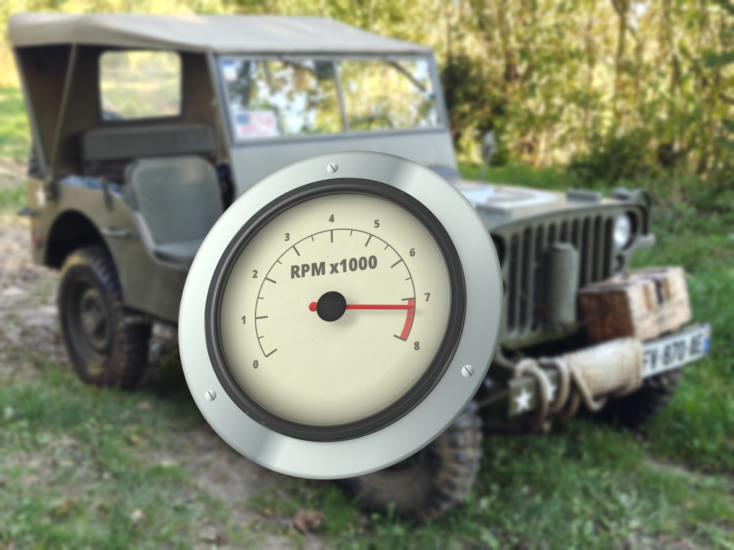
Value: 7250 rpm
